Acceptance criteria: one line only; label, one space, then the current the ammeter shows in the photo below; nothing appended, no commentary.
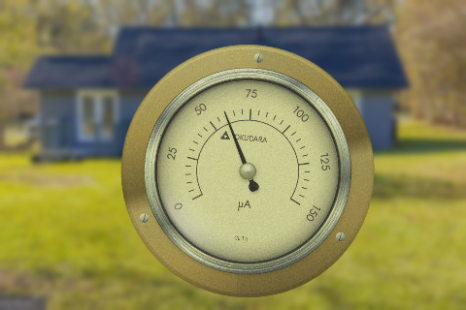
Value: 60 µA
